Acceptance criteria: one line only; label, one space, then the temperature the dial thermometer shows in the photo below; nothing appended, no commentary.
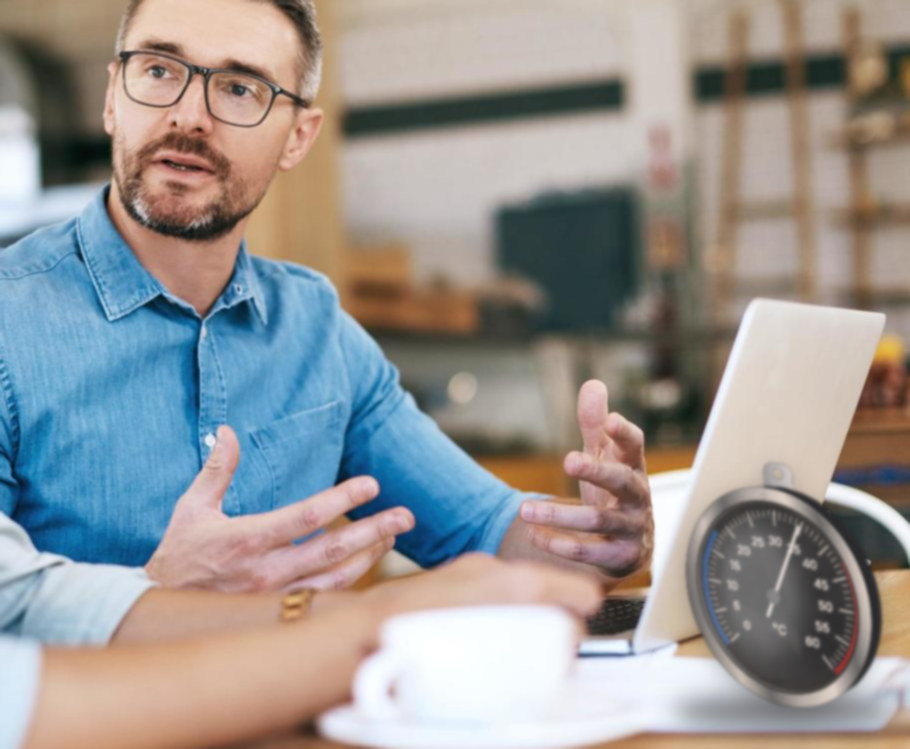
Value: 35 °C
